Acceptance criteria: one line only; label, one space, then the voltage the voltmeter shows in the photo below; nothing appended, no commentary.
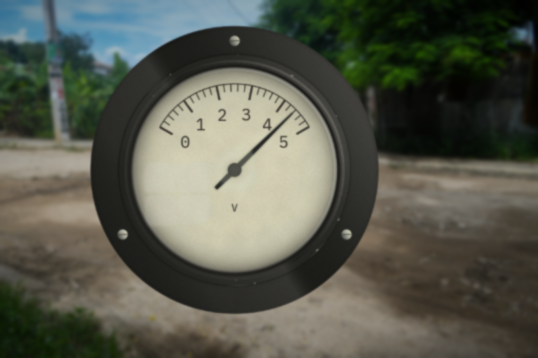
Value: 4.4 V
